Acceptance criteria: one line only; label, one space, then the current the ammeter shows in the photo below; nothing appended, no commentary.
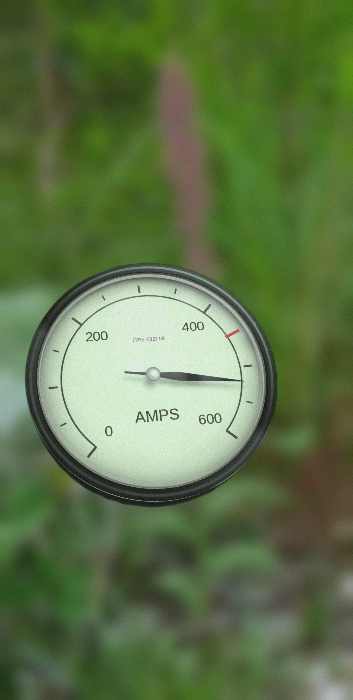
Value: 525 A
